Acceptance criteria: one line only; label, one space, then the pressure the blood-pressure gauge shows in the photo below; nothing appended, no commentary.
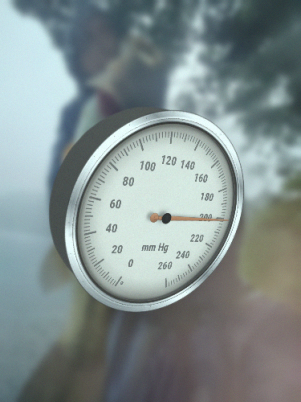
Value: 200 mmHg
